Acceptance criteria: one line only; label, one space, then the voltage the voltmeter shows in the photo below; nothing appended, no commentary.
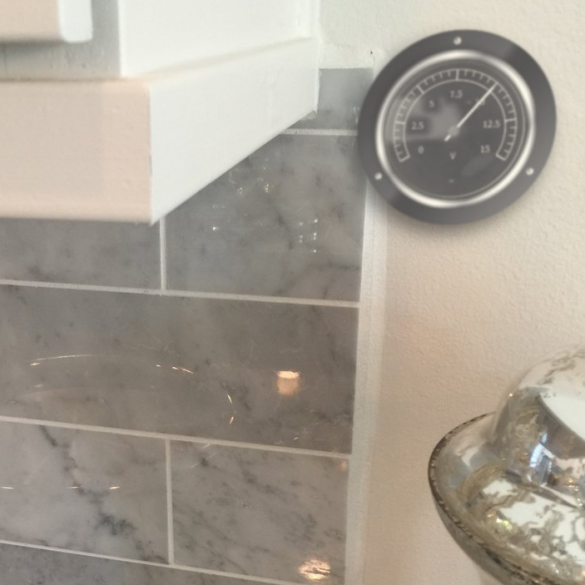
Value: 10 V
